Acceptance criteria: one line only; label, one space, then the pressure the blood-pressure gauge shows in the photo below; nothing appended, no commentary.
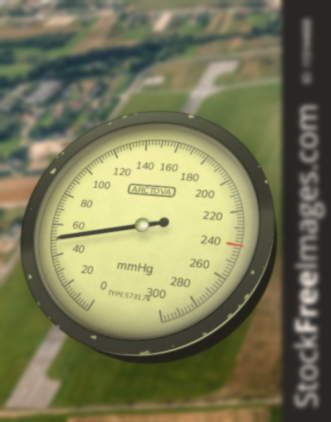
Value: 50 mmHg
